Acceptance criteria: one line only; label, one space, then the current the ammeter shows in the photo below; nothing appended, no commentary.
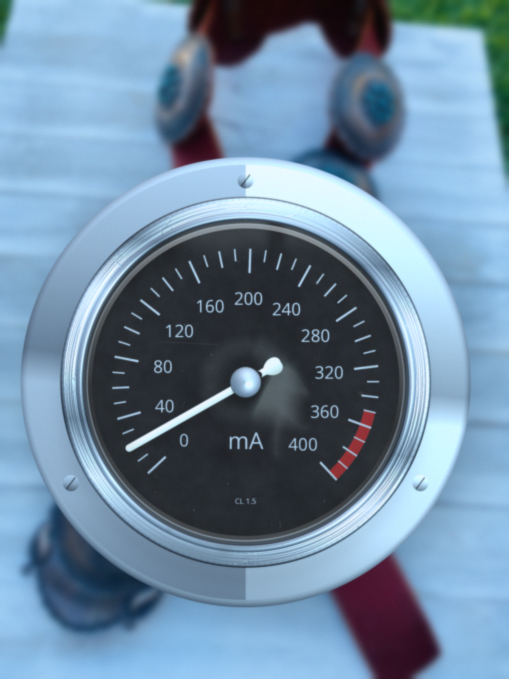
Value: 20 mA
